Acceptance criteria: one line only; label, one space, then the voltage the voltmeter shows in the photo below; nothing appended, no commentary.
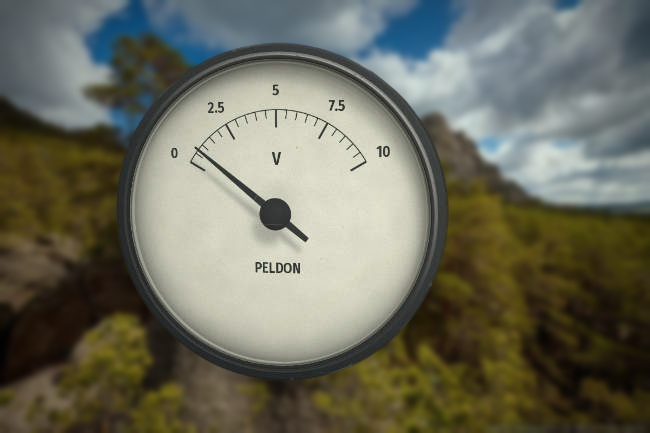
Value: 0.75 V
